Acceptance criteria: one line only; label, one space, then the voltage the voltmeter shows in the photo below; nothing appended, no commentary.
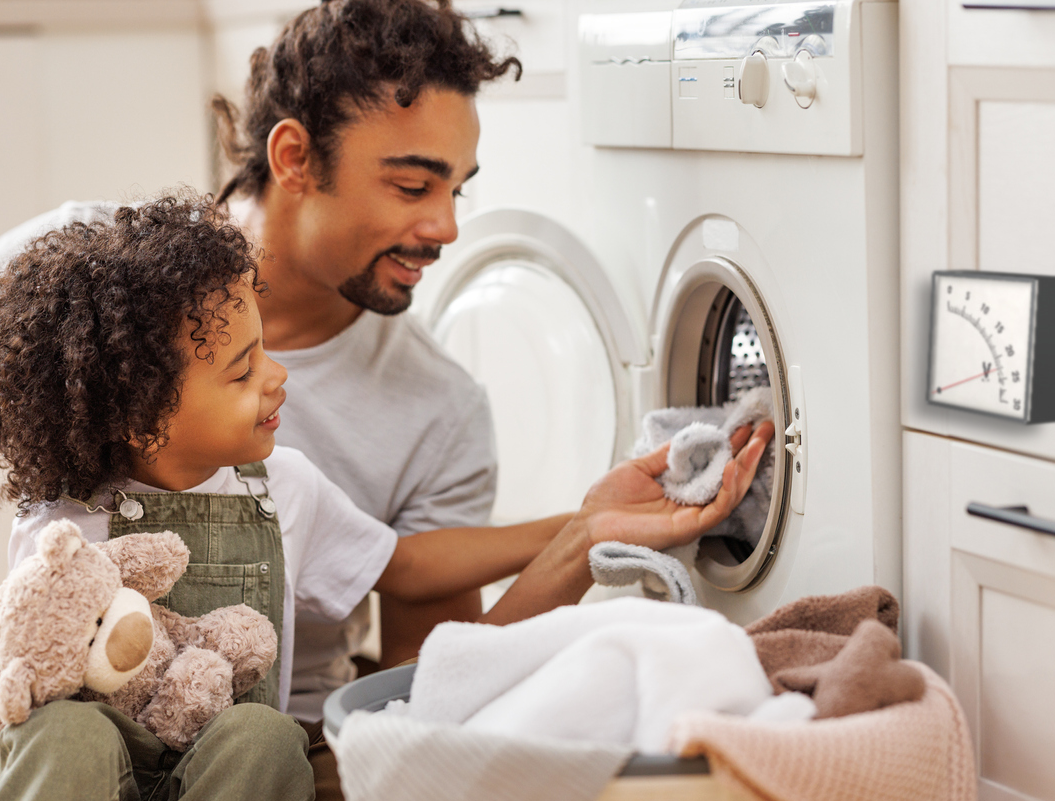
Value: 22.5 V
